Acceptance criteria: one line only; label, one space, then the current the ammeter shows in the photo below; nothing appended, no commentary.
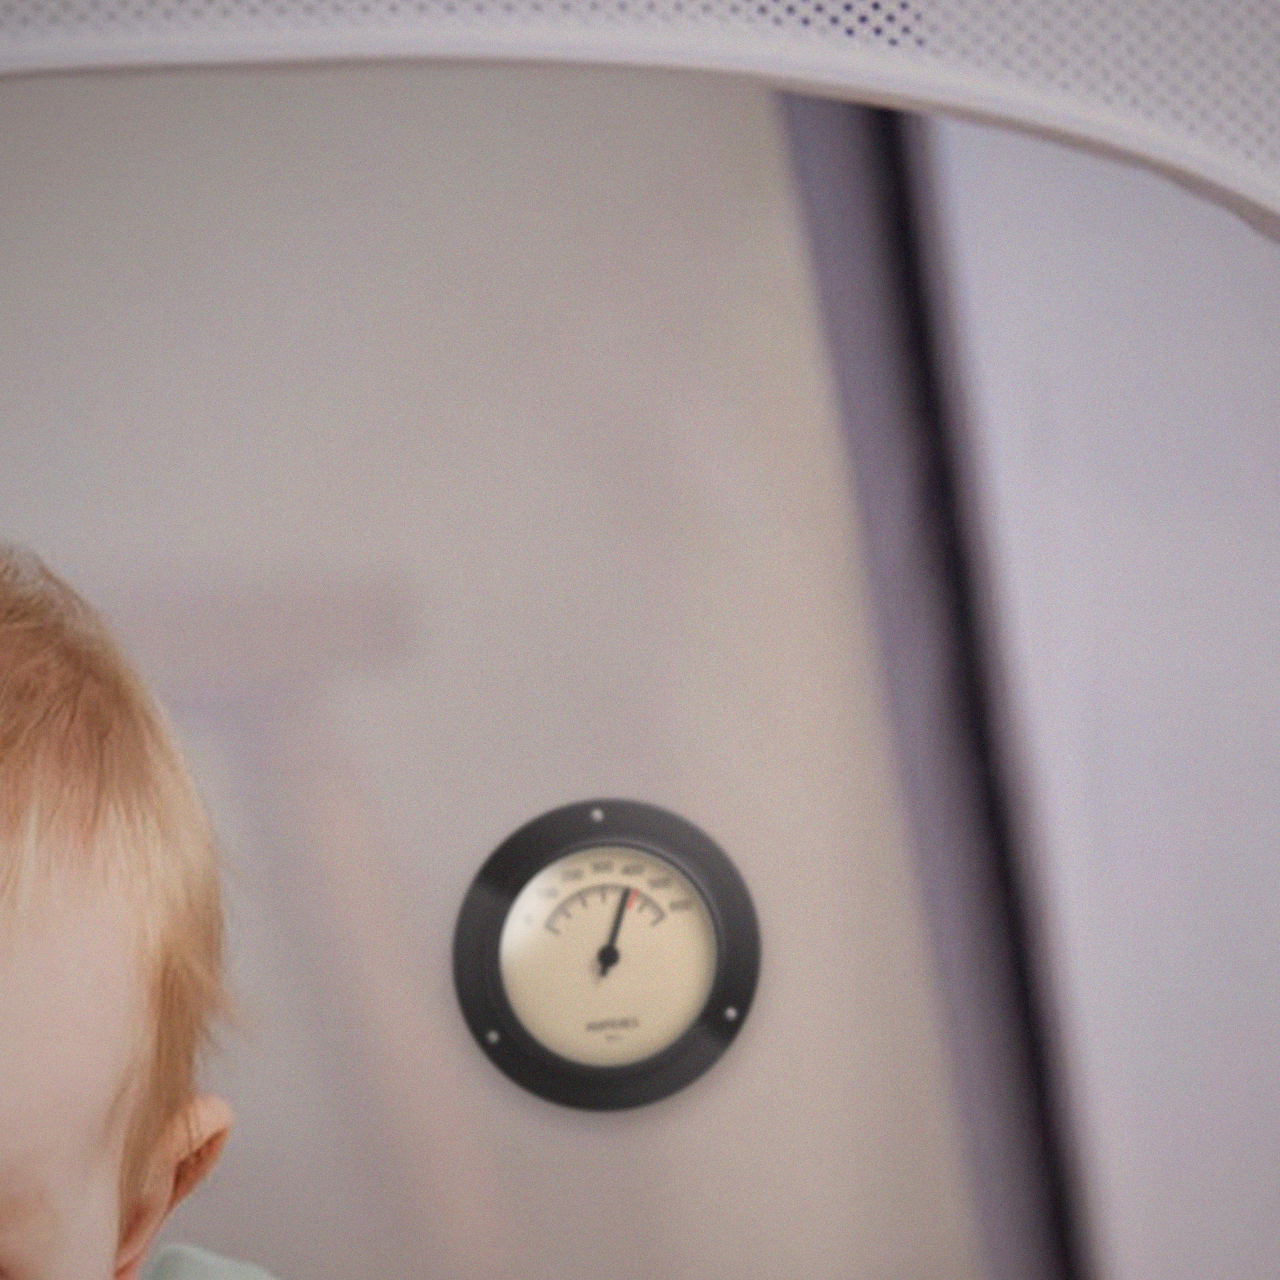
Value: 400 A
